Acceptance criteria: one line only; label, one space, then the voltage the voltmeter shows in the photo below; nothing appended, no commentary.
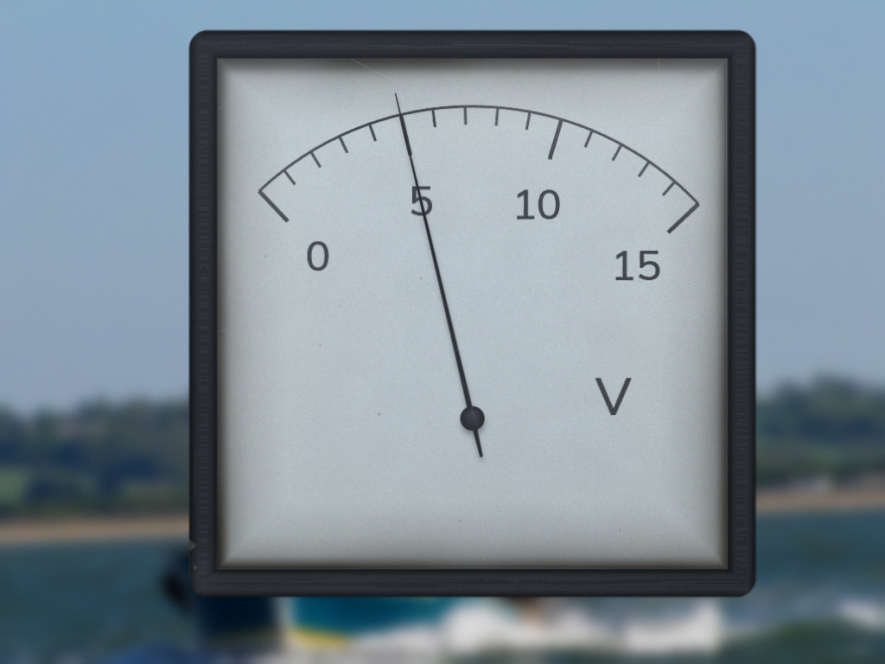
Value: 5 V
